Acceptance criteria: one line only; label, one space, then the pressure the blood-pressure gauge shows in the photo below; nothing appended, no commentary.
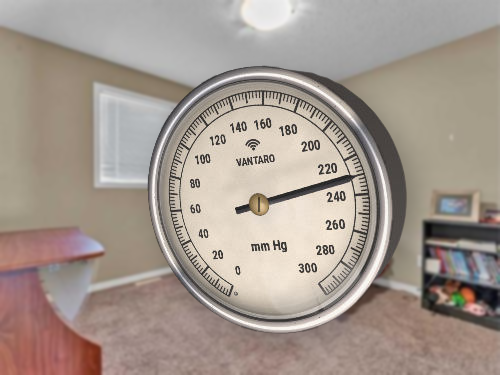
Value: 230 mmHg
